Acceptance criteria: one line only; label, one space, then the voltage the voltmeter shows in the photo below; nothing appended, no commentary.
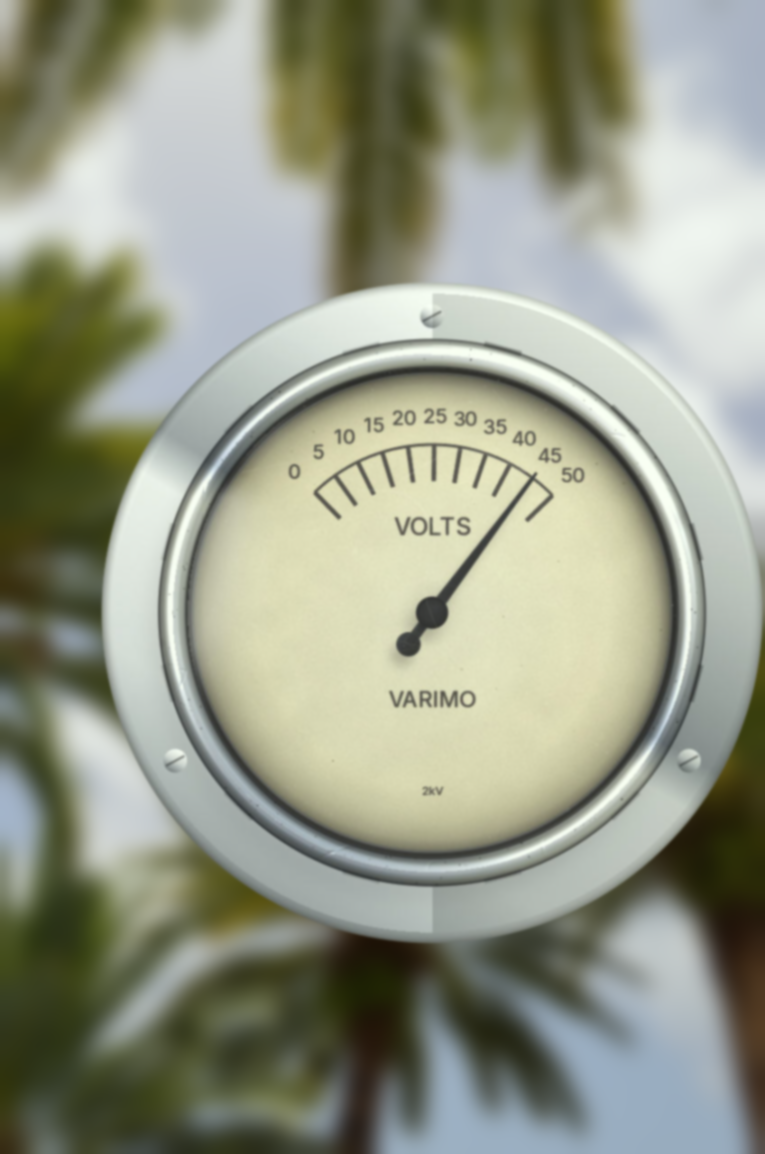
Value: 45 V
